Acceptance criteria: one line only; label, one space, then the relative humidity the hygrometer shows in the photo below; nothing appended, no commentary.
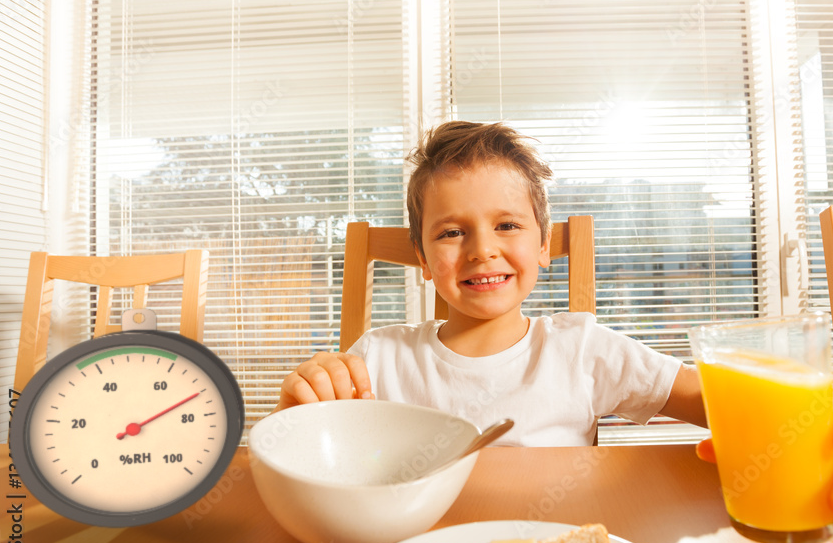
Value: 72 %
